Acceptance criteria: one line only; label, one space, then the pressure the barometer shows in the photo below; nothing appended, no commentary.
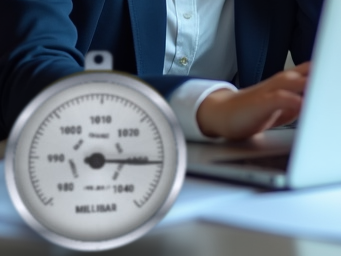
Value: 1030 mbar
